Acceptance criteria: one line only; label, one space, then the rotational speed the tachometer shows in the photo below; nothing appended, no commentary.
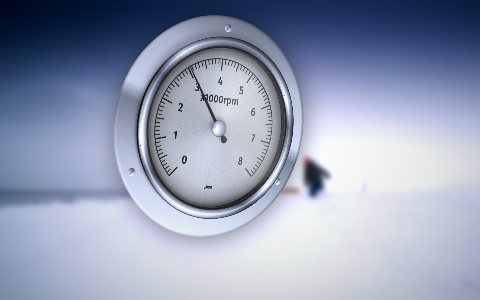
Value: 3000 rpm
